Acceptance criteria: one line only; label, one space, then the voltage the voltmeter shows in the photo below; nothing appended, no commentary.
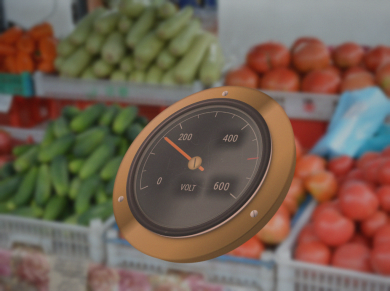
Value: 150 V
